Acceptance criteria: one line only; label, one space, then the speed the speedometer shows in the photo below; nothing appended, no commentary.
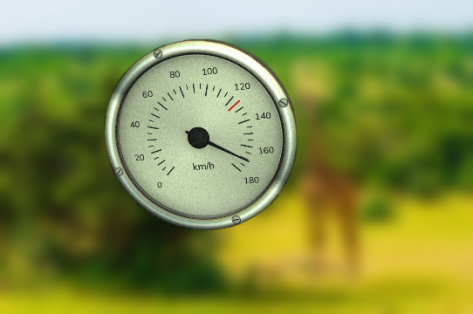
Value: 170 km/h
